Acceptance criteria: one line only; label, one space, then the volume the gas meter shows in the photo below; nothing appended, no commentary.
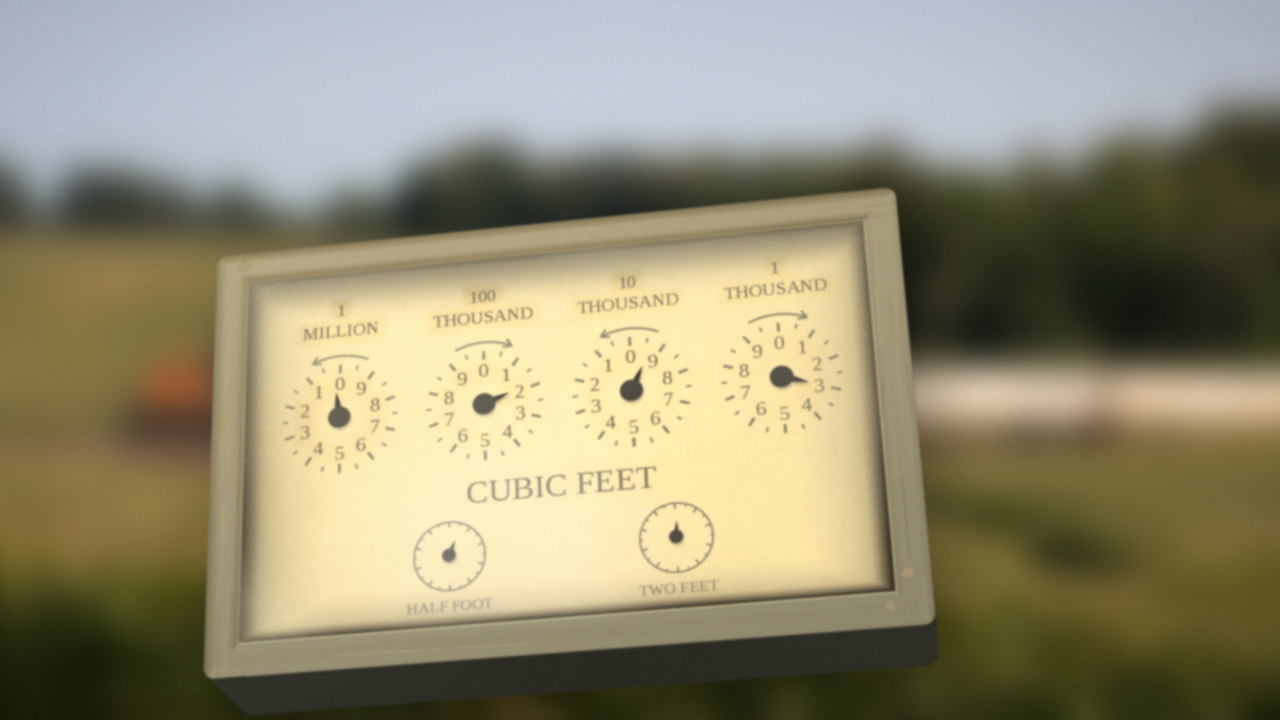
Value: 19300 ft³
